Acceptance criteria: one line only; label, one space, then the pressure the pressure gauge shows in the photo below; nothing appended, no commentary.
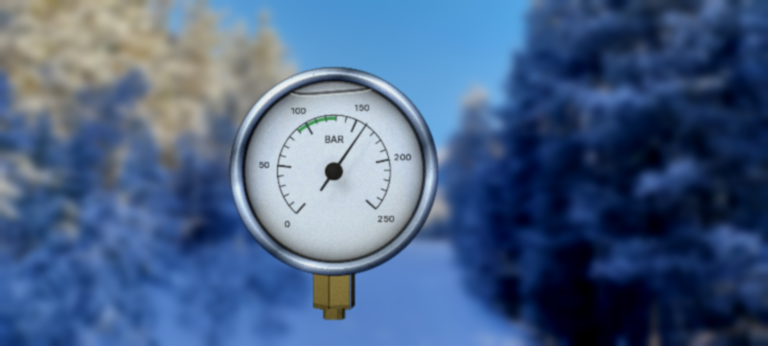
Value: 160 bar
